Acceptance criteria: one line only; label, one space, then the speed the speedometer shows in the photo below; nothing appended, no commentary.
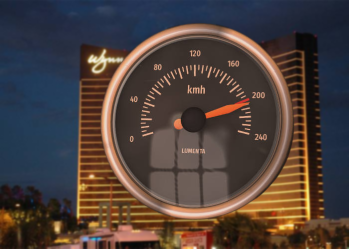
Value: 205 km/h
